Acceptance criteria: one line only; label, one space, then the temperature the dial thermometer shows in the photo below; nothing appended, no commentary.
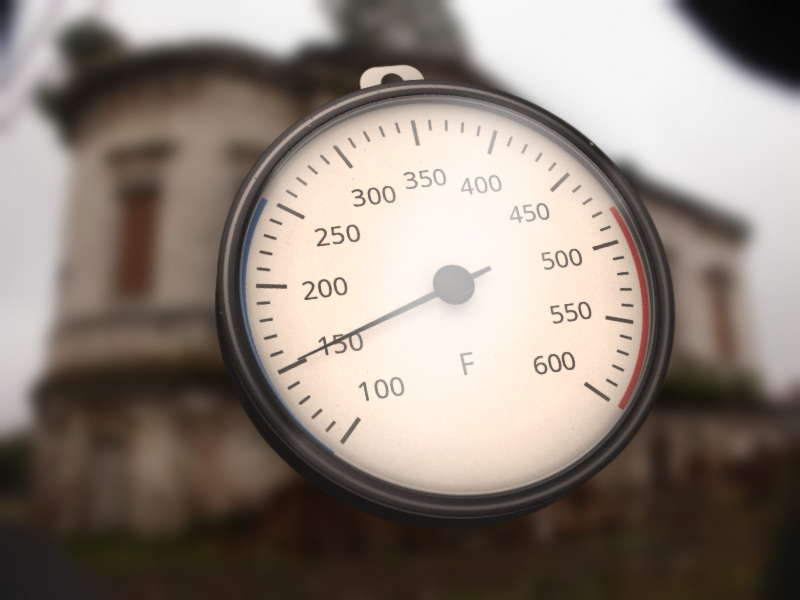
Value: 150 °F
